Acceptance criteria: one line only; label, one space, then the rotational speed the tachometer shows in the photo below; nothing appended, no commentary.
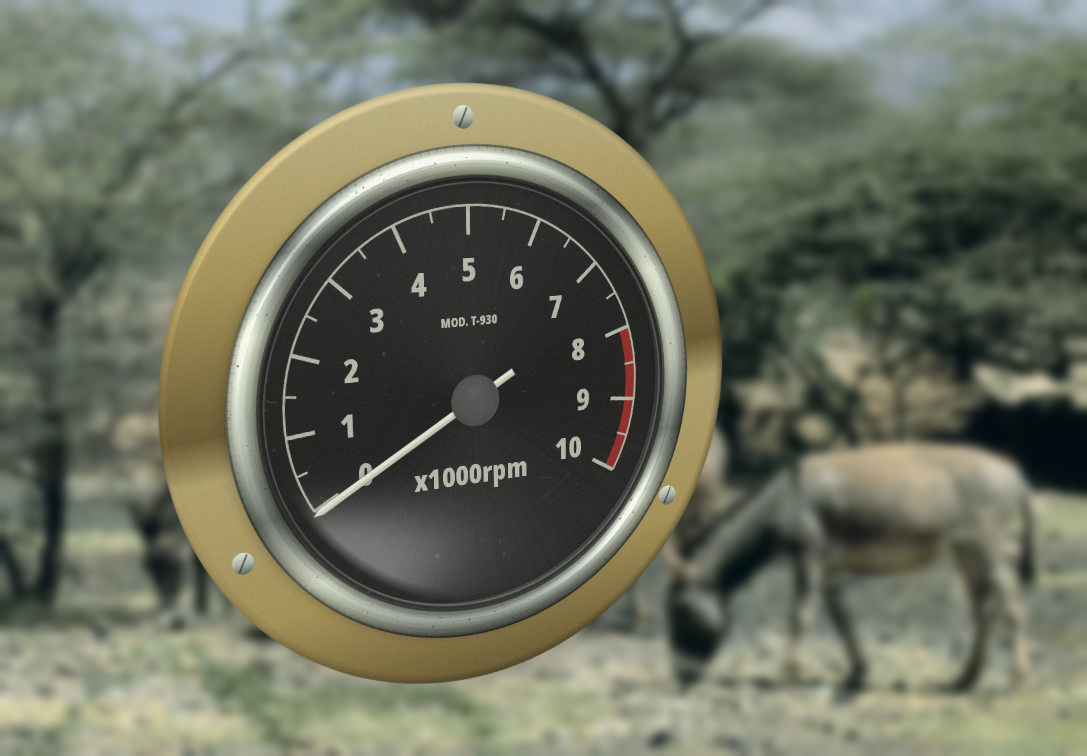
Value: 0 rpm
